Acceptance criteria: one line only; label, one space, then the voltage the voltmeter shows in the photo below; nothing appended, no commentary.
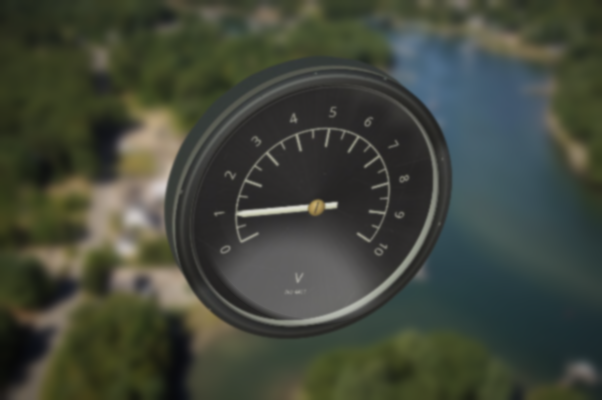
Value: 1 V
